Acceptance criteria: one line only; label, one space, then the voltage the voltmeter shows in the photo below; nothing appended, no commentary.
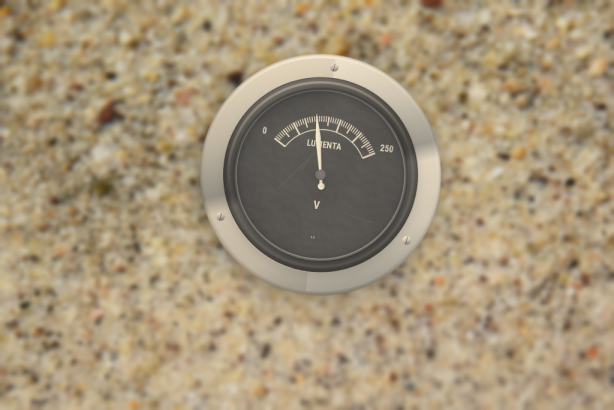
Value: 100 V
